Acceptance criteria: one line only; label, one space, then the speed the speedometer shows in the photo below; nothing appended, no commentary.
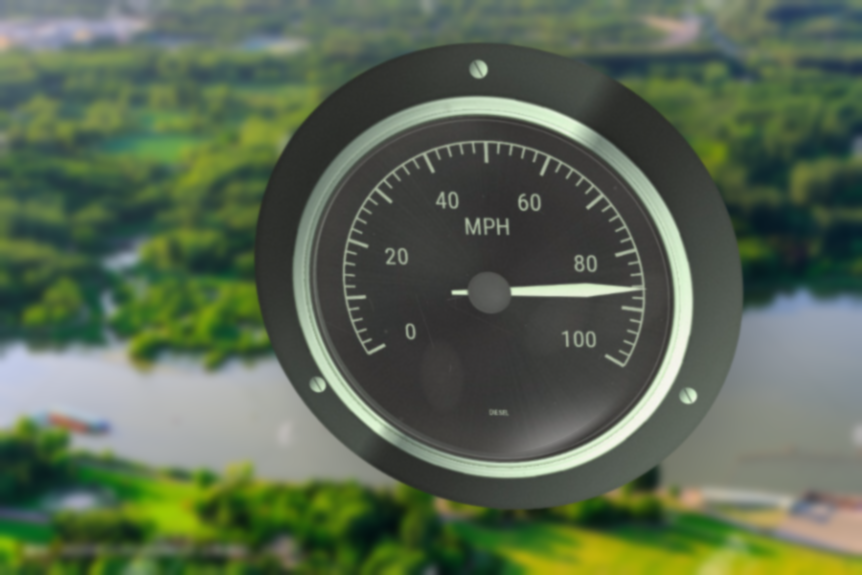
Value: 86 mph
